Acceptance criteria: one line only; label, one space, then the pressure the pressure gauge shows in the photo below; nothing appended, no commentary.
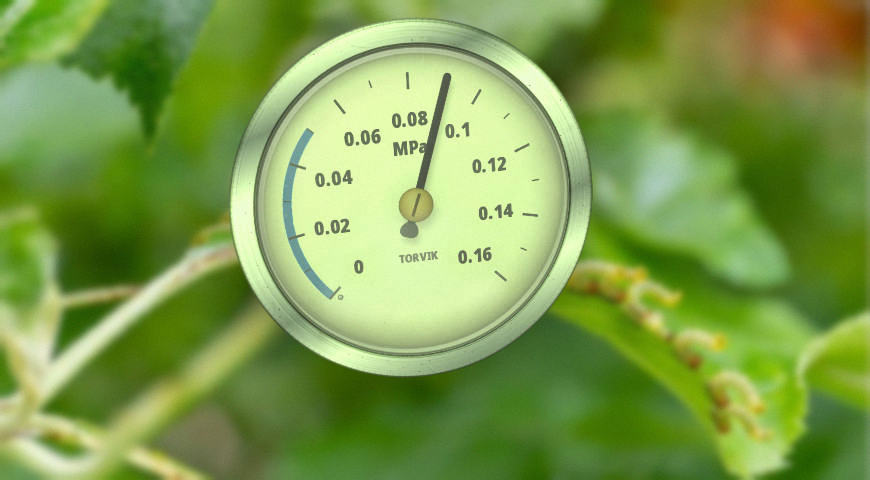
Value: 0.09 MPa
